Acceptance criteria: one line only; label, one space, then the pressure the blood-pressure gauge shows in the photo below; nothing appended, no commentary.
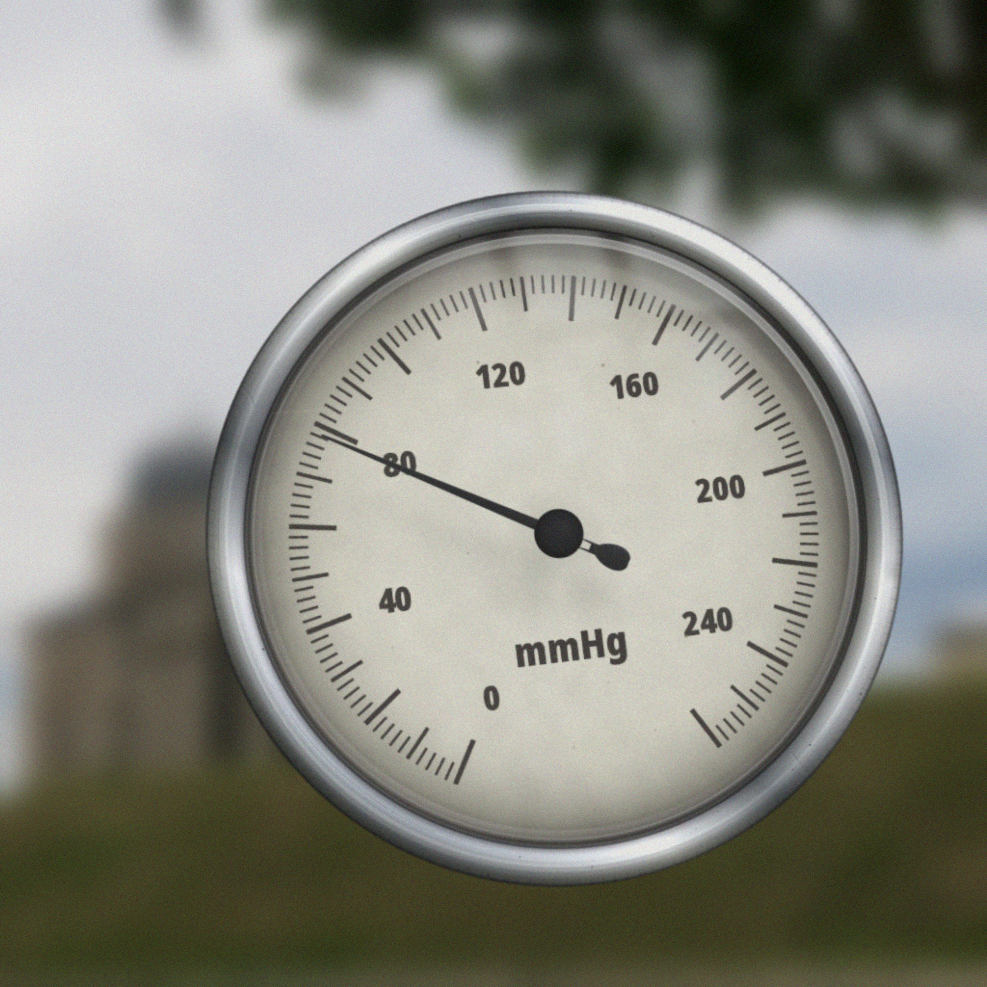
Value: 78 mmHg
